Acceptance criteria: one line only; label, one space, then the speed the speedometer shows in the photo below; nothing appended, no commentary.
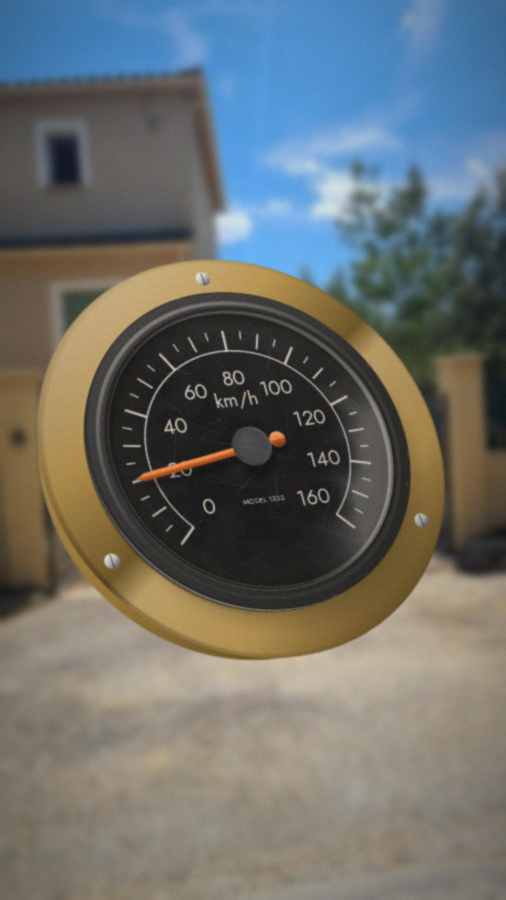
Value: 20 km/h
